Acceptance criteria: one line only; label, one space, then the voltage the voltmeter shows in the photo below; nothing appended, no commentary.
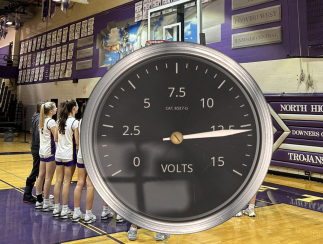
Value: 12.75 V
